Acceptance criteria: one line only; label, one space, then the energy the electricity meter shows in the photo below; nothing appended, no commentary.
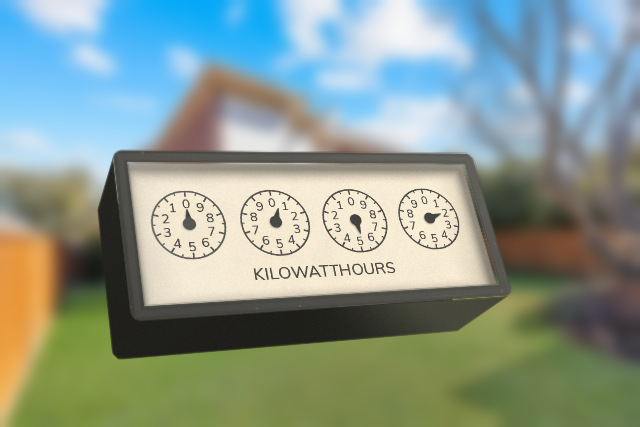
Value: 52 kWh
